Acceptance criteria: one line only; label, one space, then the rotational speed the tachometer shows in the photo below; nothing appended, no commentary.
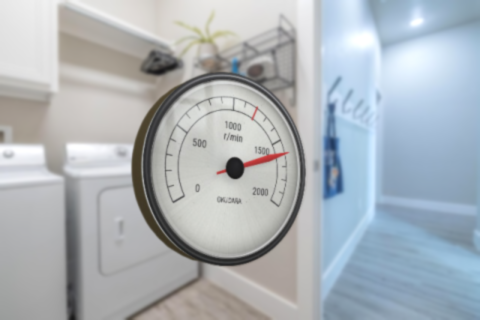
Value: 1600 rpm
